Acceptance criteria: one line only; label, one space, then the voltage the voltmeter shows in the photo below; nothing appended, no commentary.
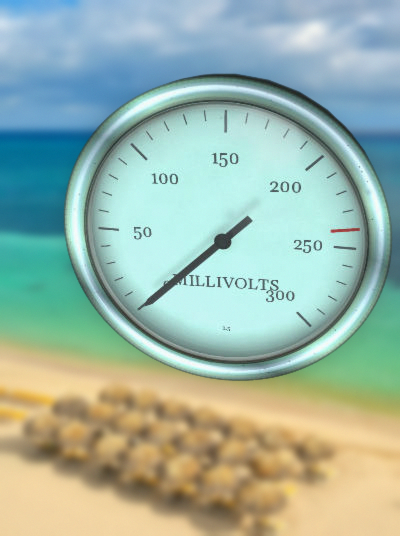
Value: 0 mV
